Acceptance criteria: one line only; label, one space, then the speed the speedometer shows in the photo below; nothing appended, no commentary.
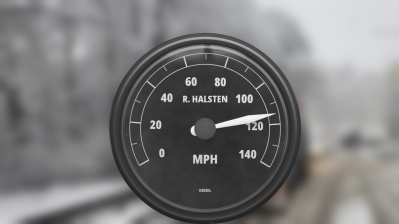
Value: 115 mph
